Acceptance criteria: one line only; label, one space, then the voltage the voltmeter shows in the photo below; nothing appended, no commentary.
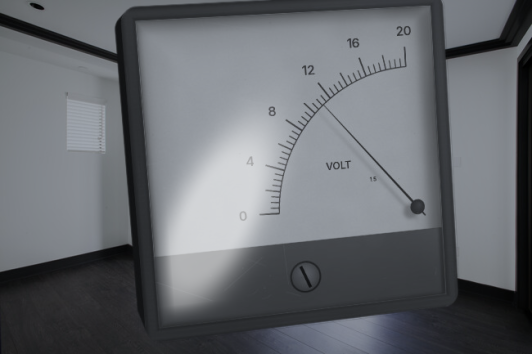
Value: 11 V
